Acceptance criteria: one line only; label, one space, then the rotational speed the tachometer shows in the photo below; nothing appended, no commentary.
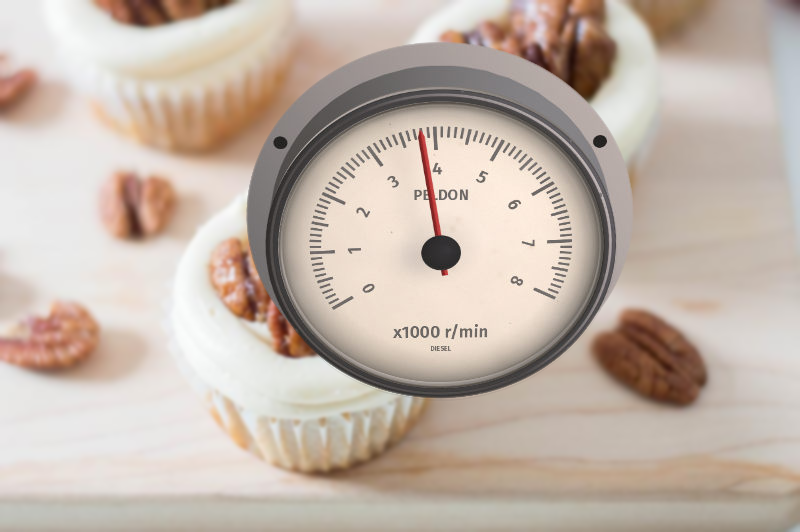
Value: 3800 rpm
